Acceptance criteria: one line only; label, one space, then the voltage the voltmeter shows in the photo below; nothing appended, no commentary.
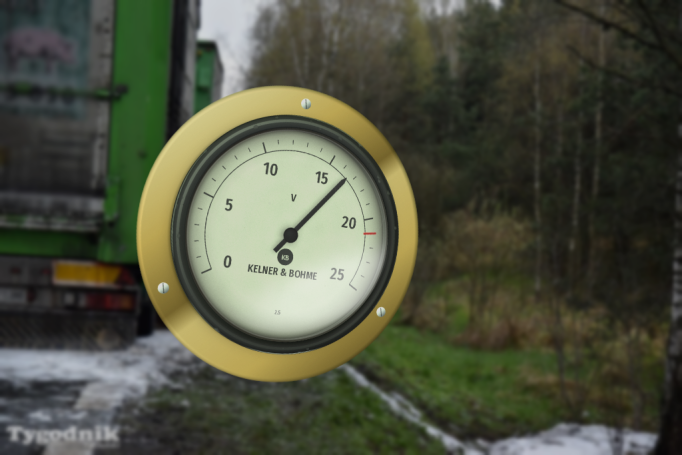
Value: 16.5 V
